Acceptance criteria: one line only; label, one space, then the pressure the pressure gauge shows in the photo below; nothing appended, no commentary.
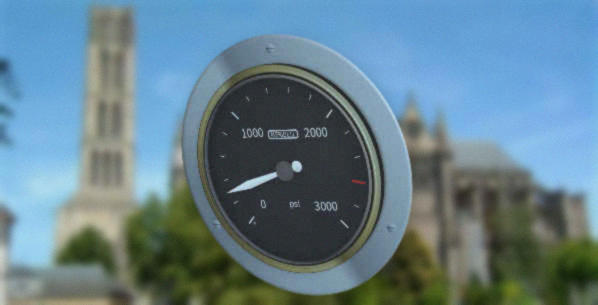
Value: 300 psi
